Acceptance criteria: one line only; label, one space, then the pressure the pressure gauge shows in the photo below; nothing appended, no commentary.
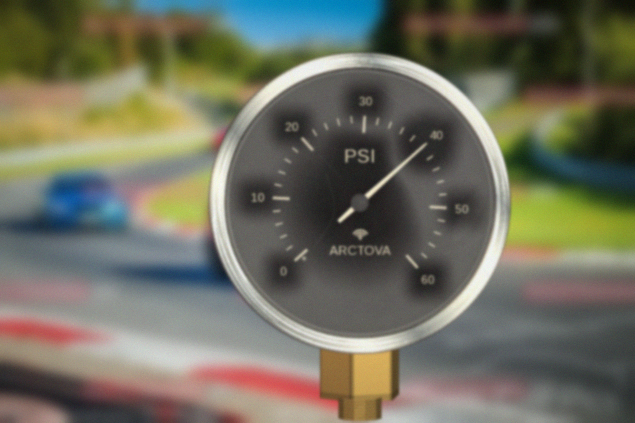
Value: 40 psi
